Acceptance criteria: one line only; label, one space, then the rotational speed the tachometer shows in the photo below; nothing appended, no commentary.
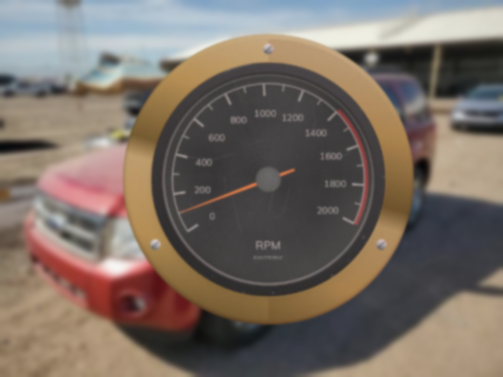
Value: 100 rpm
